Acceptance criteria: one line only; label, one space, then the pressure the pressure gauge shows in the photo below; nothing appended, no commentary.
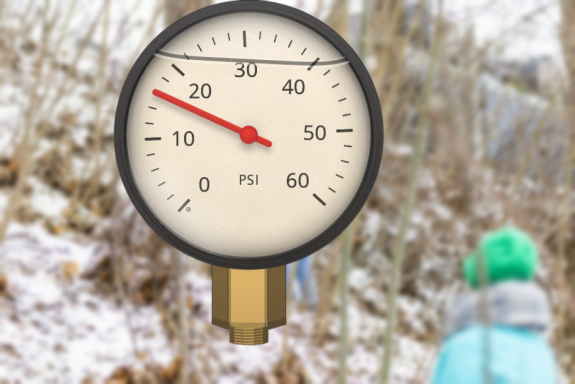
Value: 16 psi
